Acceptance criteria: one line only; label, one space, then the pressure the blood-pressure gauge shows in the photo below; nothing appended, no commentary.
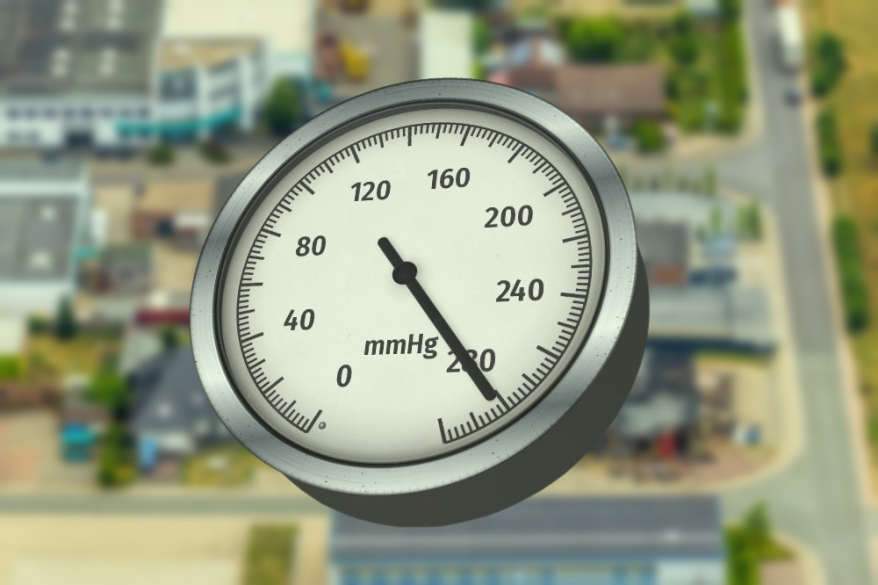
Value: 282 mmHg
